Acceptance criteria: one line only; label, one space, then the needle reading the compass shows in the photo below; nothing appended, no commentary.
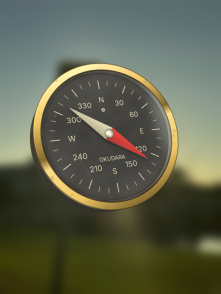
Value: 130 °
